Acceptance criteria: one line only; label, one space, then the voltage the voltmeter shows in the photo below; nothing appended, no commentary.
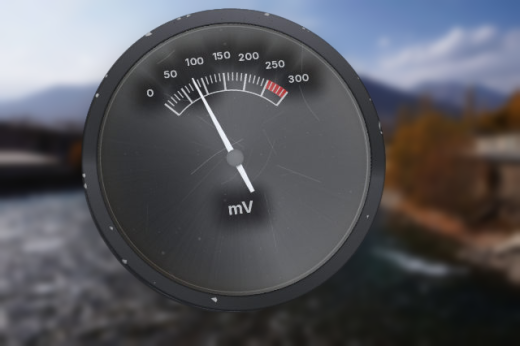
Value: 80 mV
